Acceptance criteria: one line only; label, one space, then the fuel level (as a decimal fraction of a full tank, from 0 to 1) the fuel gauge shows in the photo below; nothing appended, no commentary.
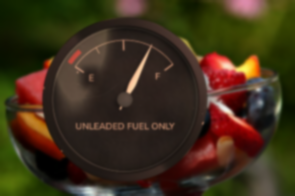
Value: 0.75
